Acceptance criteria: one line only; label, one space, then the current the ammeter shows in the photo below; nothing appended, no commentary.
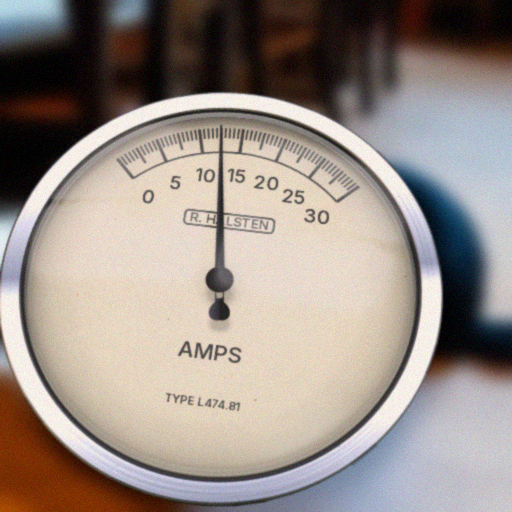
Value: 12.5 A
